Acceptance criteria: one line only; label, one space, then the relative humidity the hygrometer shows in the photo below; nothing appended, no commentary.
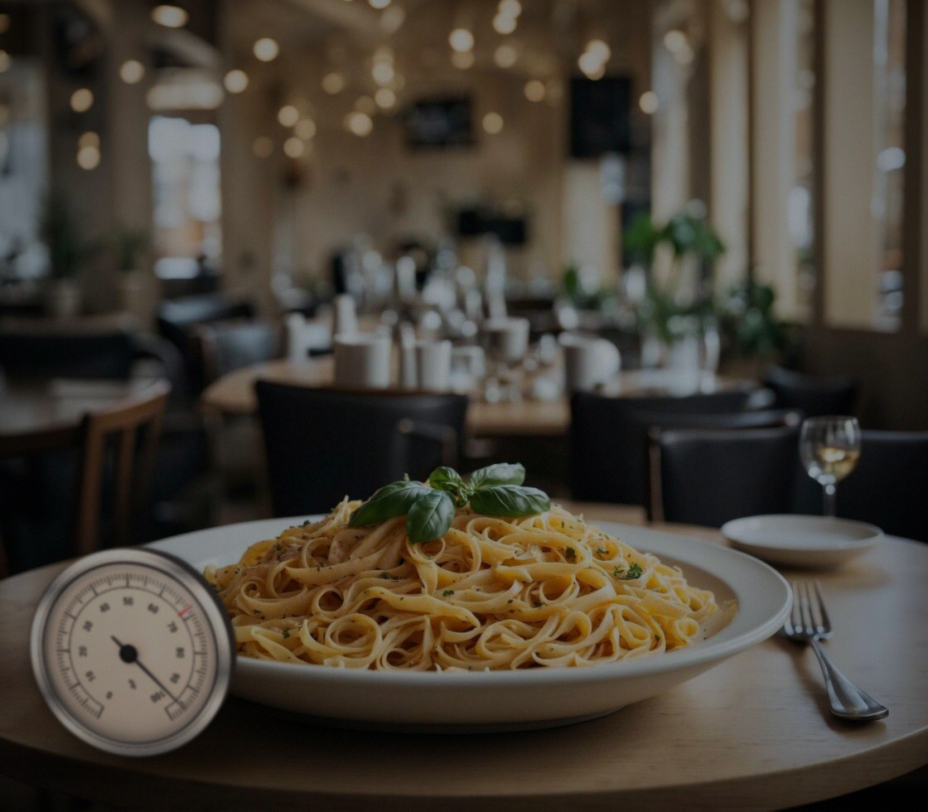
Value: 95 %
